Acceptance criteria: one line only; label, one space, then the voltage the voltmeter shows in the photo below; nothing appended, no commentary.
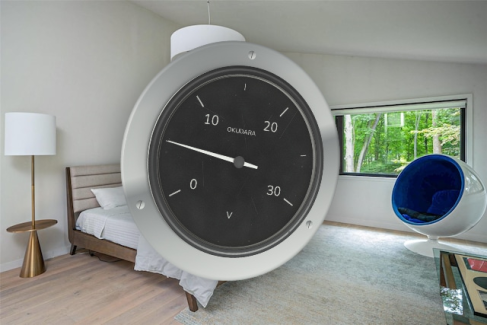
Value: 5 V
